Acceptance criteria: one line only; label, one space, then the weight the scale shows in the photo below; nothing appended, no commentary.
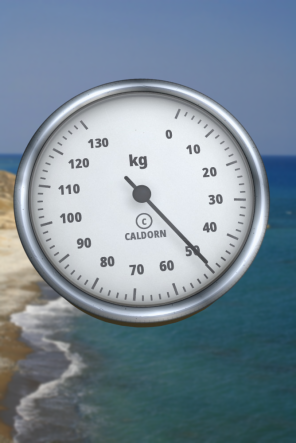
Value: 50 kg
